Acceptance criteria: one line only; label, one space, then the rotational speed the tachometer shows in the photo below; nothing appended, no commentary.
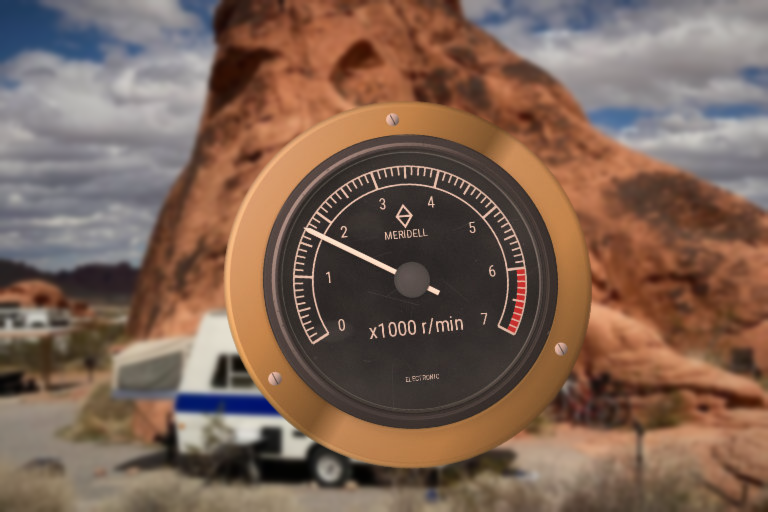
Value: 1700 rpm
